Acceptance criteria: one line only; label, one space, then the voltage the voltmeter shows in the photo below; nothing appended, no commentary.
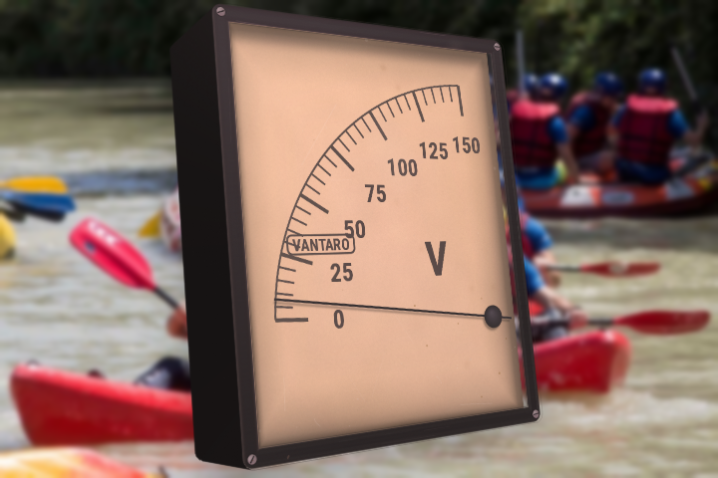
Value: 7.5 V
